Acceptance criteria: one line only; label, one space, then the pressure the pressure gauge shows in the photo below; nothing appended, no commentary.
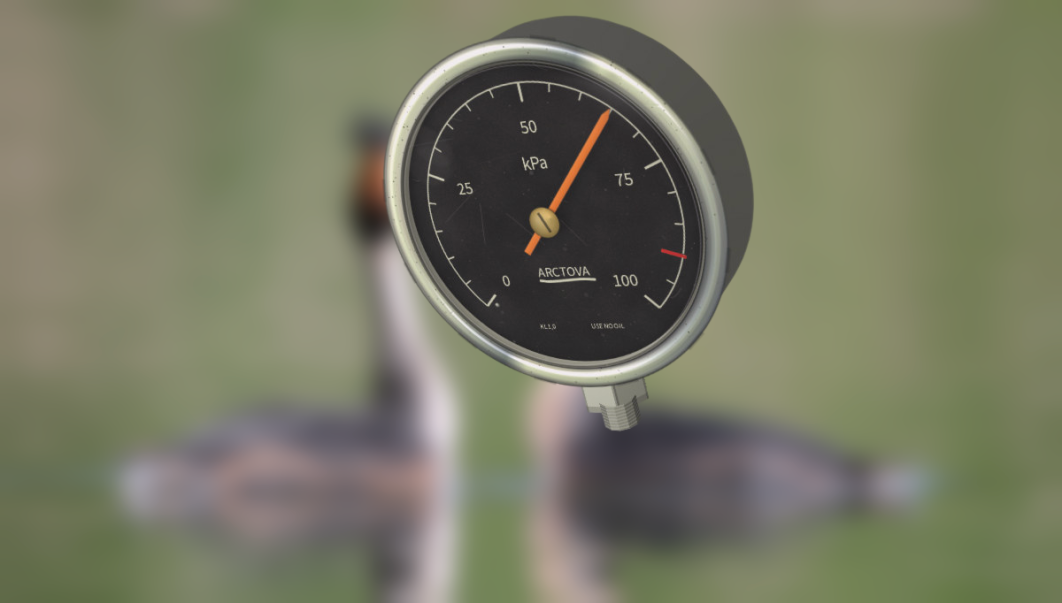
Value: 65 kPa
